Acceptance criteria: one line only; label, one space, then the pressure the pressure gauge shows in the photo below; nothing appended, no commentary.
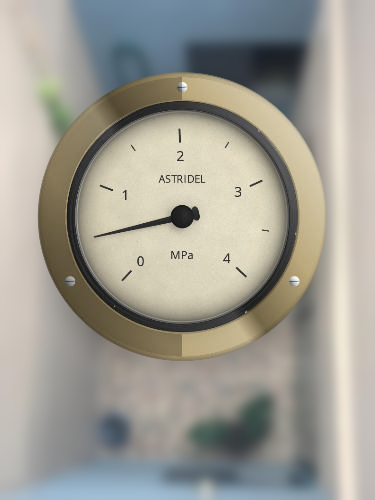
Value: 0.5 MPa
